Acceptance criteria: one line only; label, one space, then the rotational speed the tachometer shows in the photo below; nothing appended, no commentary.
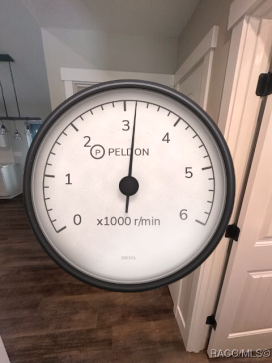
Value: 3200 rpm
